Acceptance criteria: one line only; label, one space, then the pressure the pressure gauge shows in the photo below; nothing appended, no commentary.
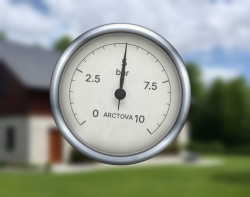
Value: 5 bar
